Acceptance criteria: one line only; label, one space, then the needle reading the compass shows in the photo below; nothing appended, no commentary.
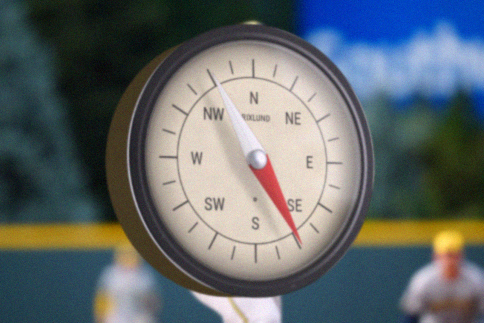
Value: 150 °
